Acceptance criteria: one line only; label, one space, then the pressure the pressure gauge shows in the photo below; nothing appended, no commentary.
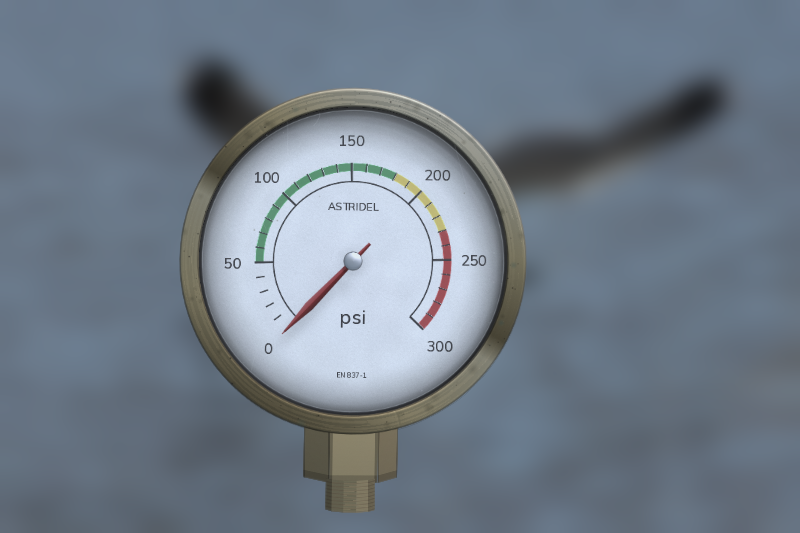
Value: 0 psi
